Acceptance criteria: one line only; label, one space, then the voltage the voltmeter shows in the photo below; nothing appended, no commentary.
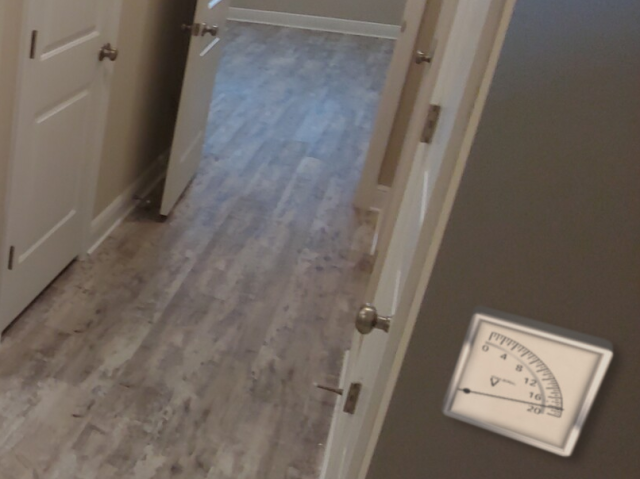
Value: 18 V
